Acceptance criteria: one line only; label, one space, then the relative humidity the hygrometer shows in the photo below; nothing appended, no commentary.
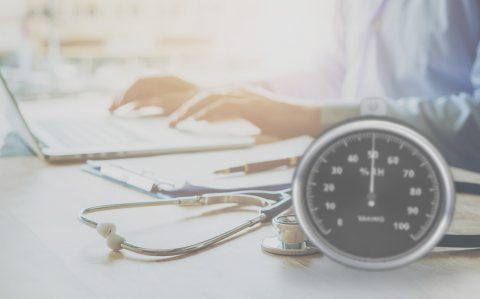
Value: 50 %
